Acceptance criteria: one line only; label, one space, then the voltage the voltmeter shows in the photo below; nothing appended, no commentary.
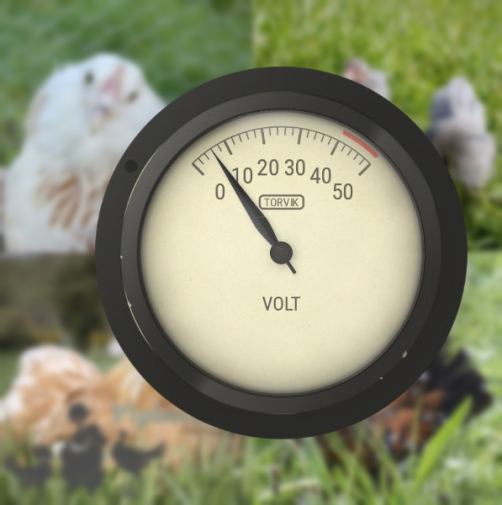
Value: 6 V
